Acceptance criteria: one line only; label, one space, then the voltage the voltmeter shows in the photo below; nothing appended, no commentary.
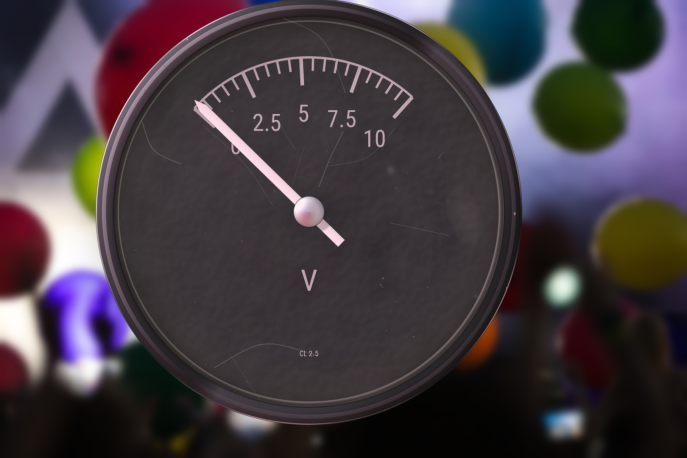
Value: 0.25 V
